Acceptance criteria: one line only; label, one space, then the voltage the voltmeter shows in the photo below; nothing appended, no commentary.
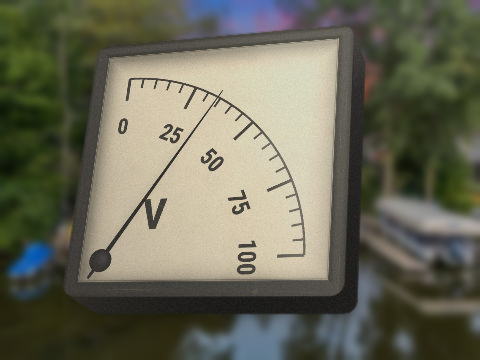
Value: 35 V
